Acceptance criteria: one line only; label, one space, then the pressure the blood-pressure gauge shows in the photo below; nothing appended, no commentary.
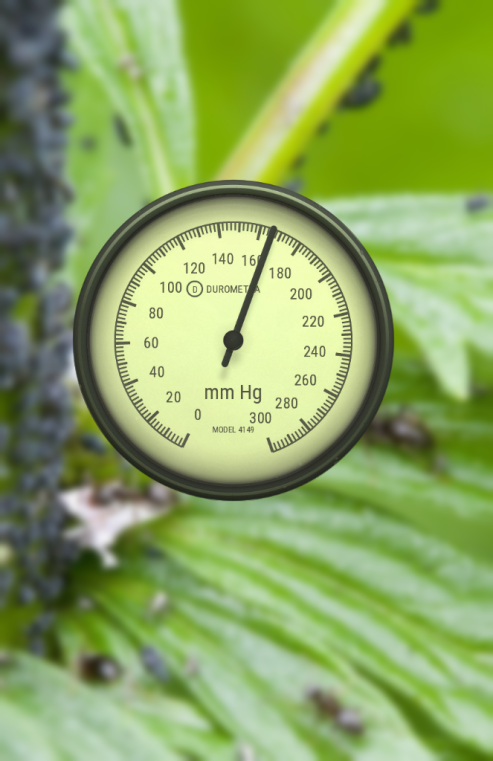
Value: 166 mmHg
